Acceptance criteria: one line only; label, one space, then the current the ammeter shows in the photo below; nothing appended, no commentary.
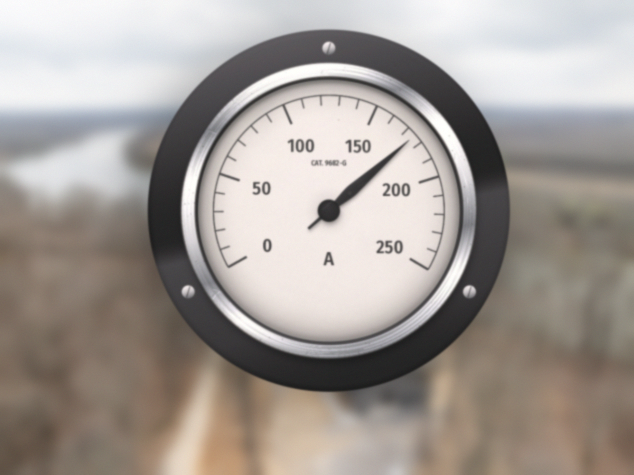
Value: 175 A
